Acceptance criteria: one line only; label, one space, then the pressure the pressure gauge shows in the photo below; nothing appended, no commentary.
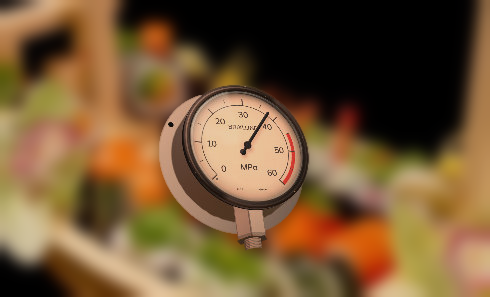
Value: 37.5 MPa
